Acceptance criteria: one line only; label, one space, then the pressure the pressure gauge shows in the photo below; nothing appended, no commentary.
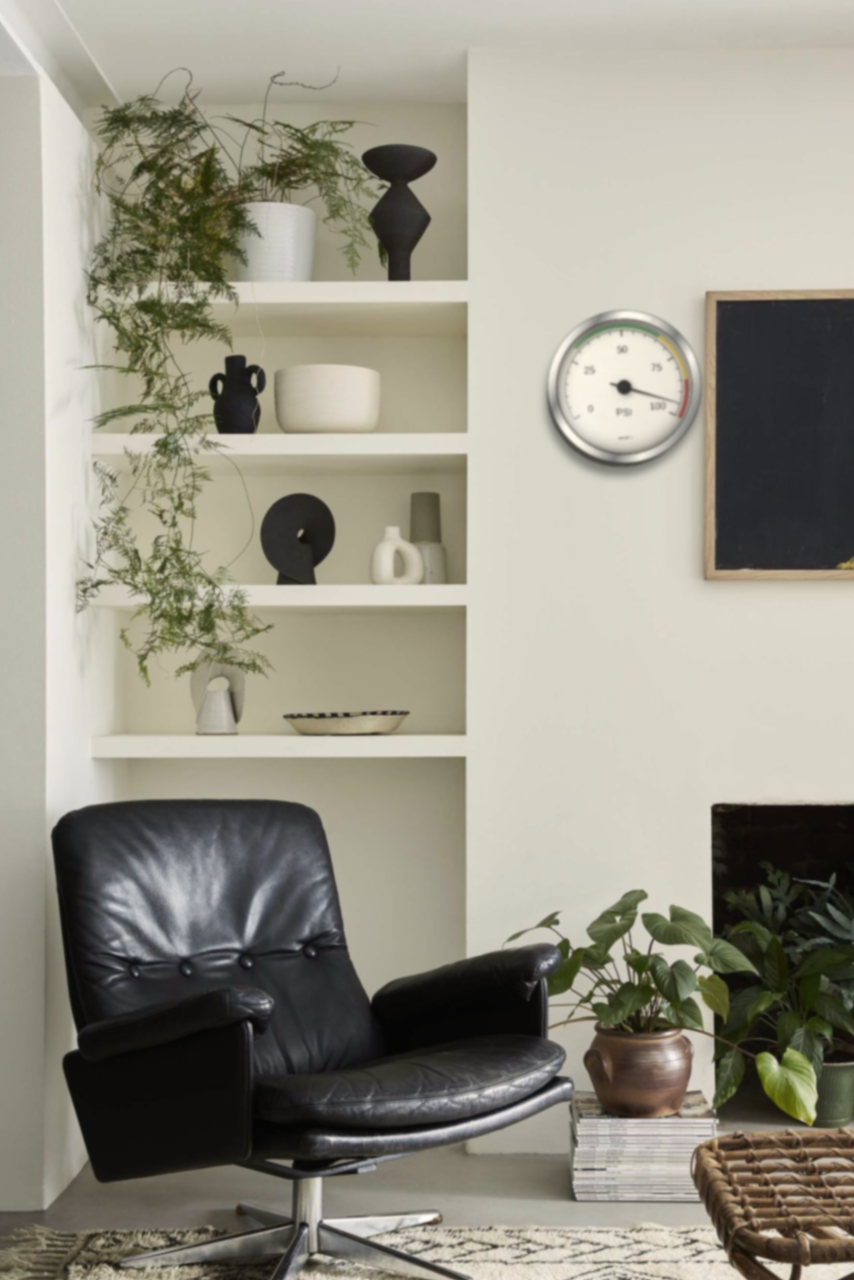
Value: 95 psi
